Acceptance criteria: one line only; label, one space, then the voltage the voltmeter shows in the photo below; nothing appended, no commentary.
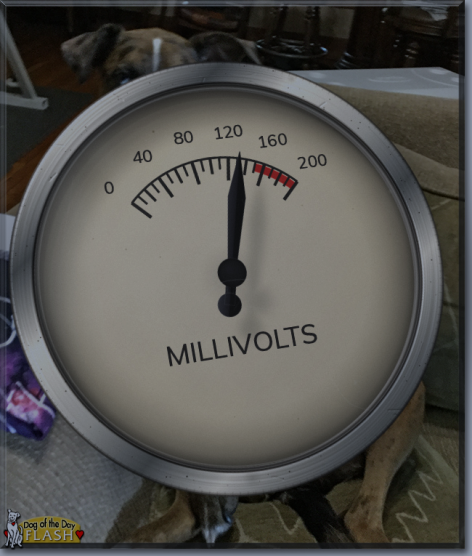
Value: 130 mV
